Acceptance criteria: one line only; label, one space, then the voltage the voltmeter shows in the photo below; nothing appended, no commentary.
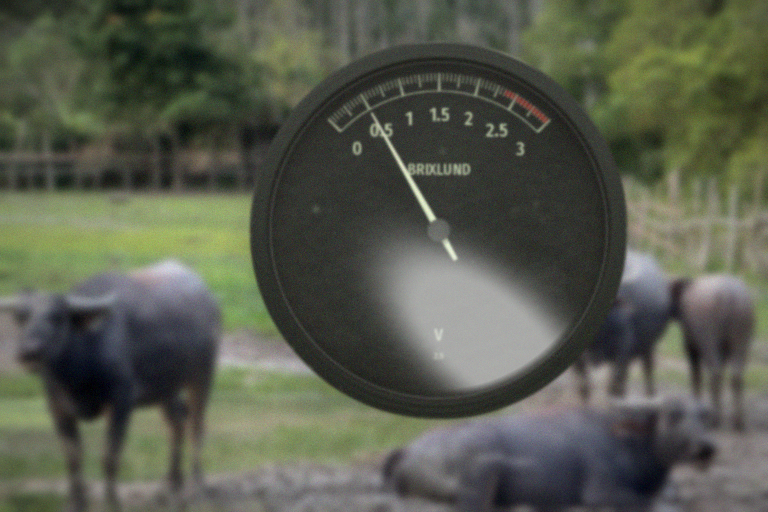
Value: 0.5 V
